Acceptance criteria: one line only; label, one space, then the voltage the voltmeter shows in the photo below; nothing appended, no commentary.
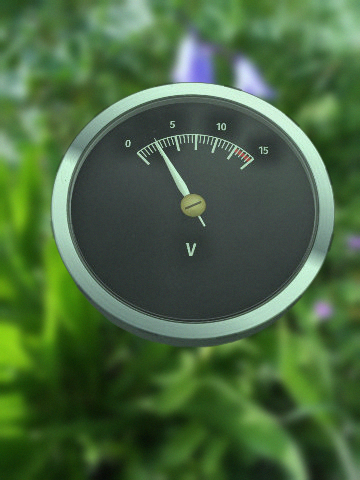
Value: 2.5 V
